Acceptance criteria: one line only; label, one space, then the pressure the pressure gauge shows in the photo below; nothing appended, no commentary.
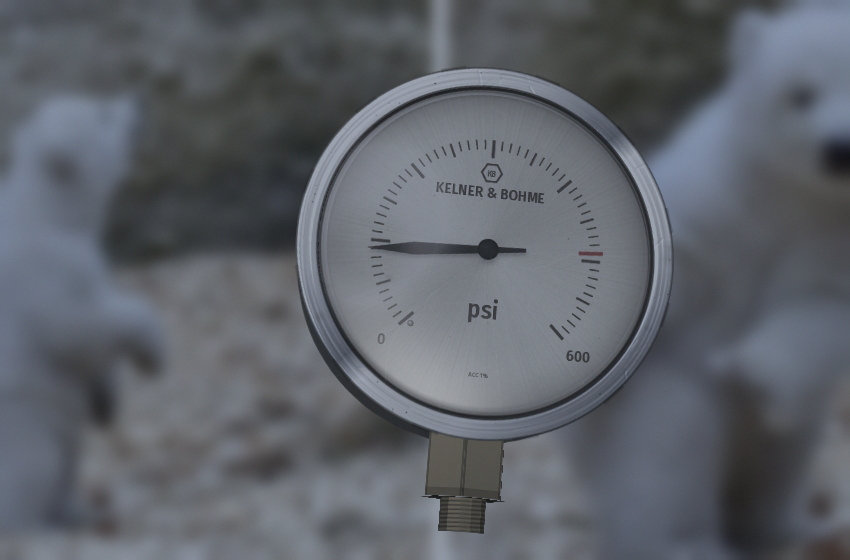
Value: 90 psi
